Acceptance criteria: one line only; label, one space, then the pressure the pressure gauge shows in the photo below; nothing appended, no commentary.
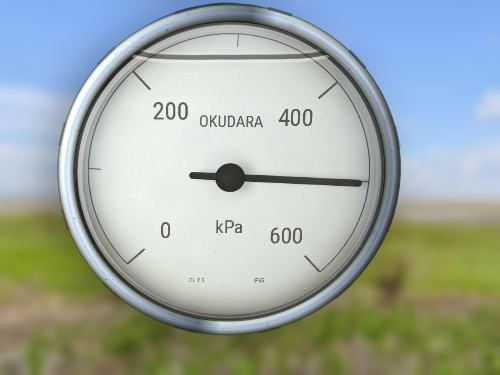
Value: 500 kPa
